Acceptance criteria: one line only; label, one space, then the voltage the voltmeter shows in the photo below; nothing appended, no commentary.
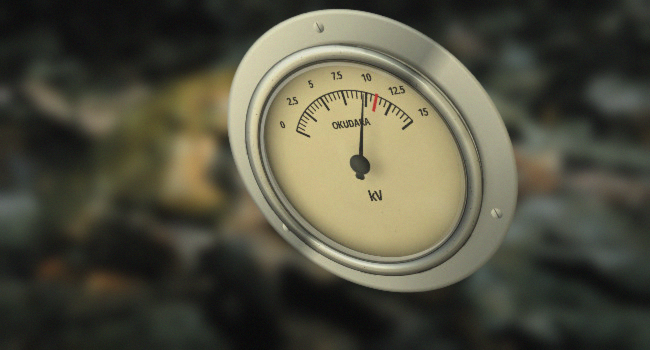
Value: 10 kV
